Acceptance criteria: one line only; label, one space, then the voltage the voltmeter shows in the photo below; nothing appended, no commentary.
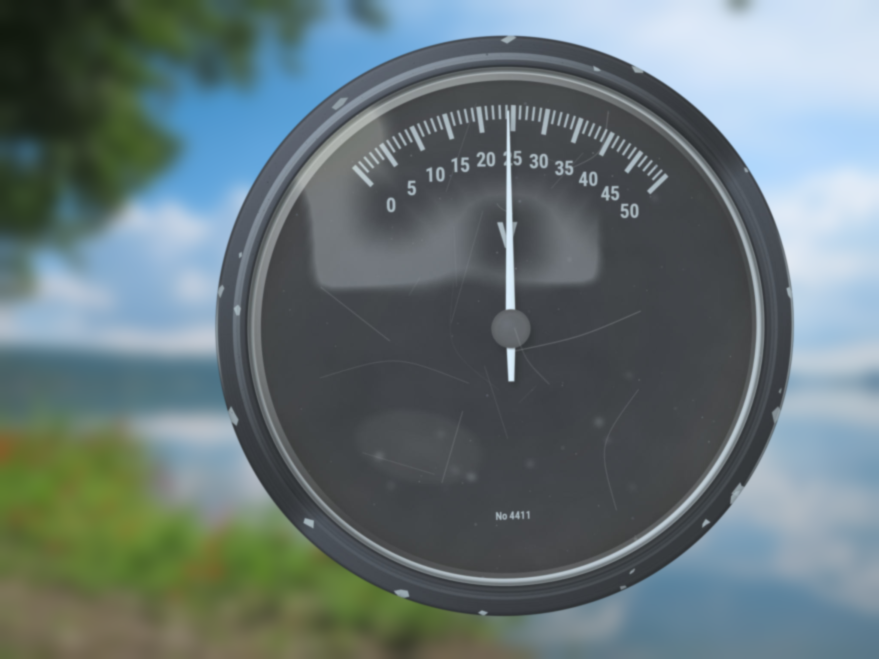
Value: 24 V
